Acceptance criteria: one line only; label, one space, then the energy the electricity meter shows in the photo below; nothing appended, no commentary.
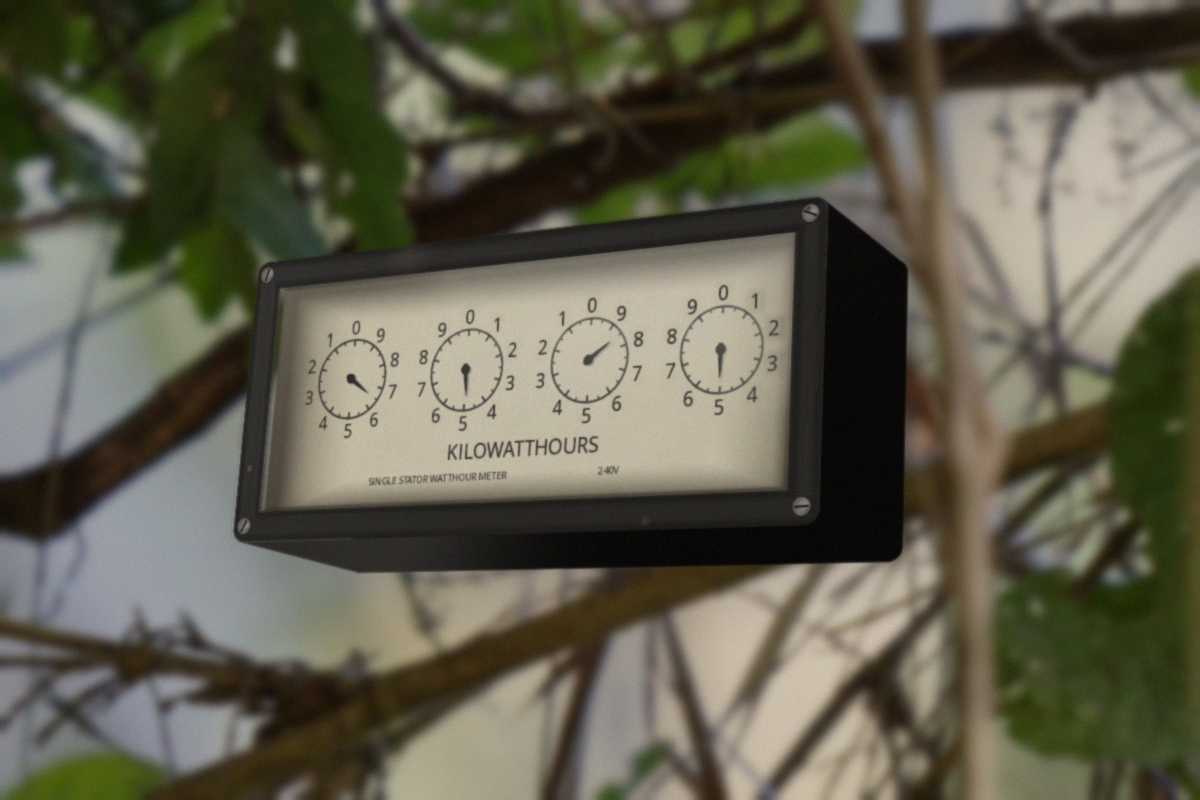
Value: 6485 kWh
